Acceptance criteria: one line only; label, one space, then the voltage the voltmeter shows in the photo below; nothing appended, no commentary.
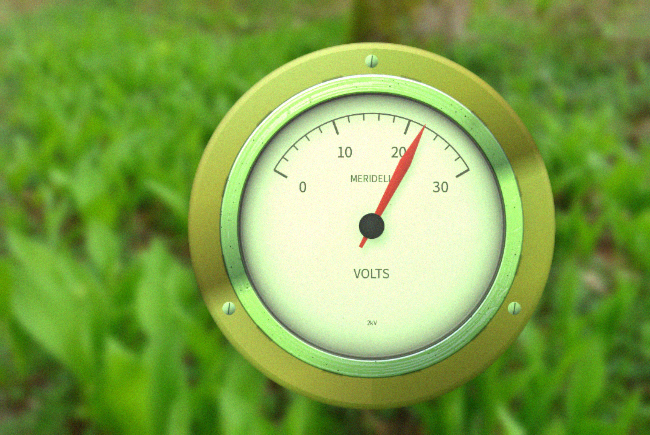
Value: 22 V
